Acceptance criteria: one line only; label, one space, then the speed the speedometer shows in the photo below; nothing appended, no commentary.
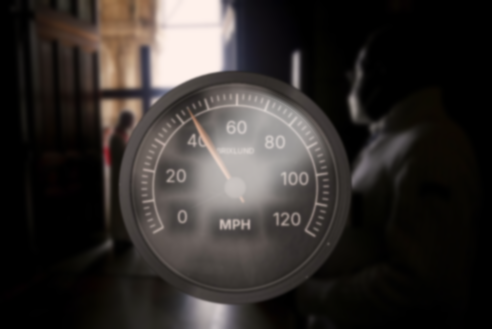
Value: 44 mph
